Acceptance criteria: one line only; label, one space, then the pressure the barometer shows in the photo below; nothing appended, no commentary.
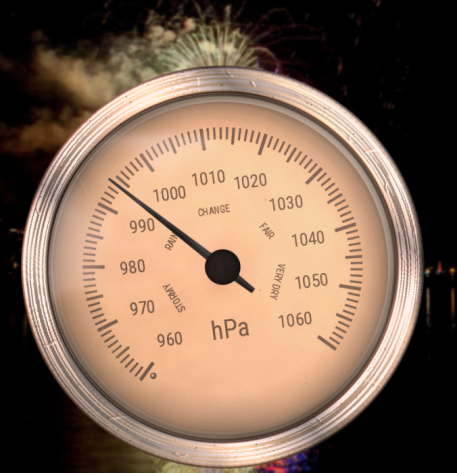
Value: 994 hPa
